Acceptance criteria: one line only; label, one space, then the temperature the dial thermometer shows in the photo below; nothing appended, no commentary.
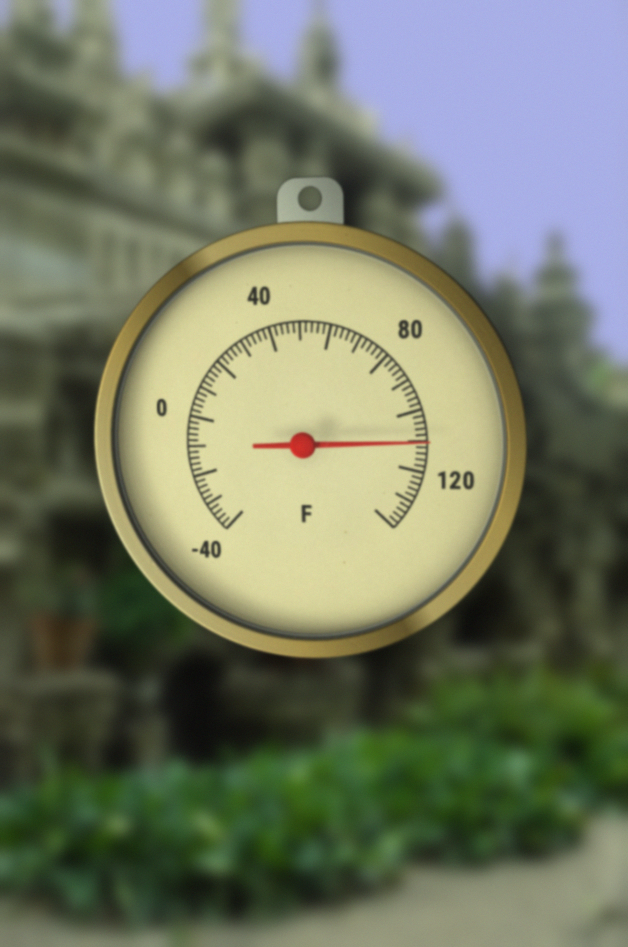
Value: 110 °F
